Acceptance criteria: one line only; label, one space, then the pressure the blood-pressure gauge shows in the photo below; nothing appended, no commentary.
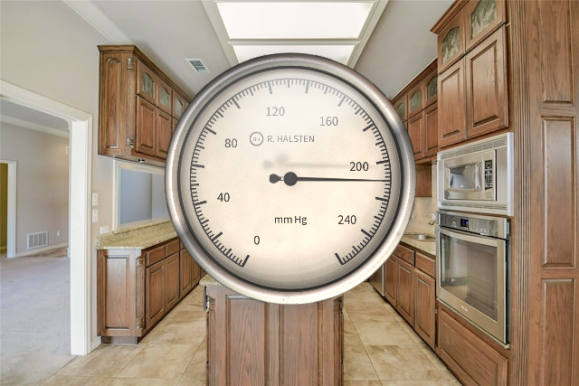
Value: 210 mmHg
